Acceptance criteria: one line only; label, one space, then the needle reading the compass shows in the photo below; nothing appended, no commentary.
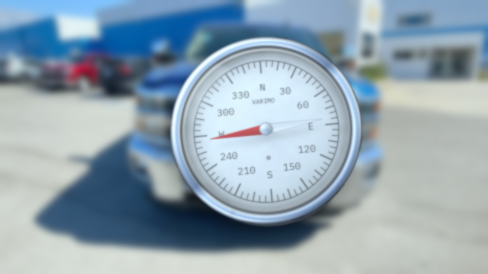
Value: 265 °
